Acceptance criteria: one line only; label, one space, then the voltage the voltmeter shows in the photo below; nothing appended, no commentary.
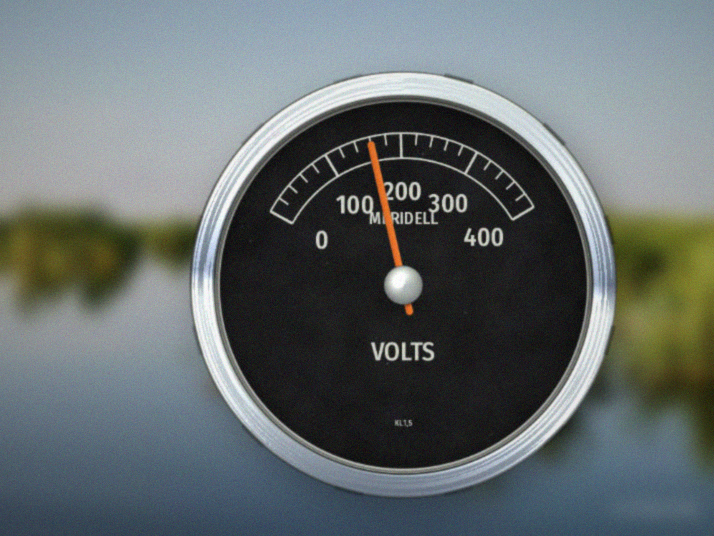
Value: 160 V
